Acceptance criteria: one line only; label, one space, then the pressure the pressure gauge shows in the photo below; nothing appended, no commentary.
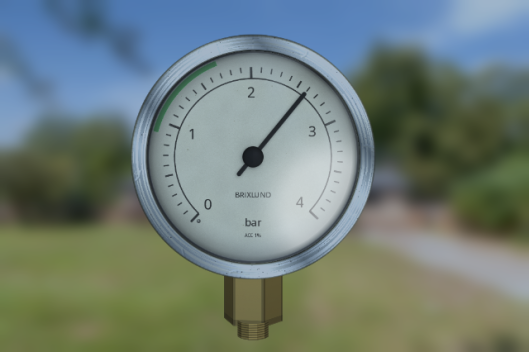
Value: 2.6 bar
